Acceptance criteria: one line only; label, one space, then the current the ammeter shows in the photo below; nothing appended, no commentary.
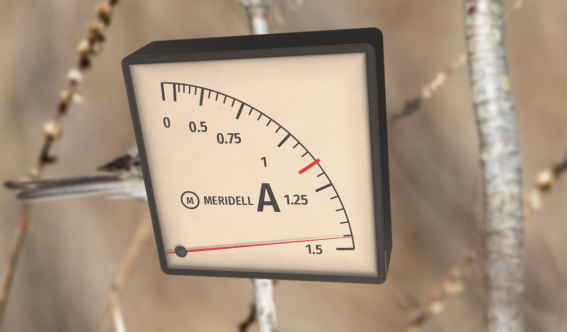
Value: 1.45 A
